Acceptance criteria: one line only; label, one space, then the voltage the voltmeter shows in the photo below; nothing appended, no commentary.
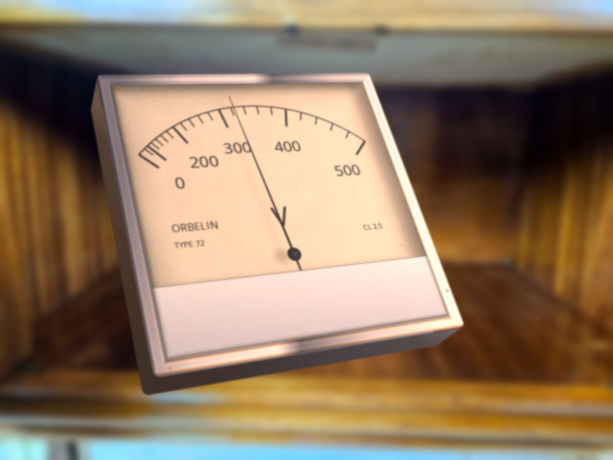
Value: 320 V
